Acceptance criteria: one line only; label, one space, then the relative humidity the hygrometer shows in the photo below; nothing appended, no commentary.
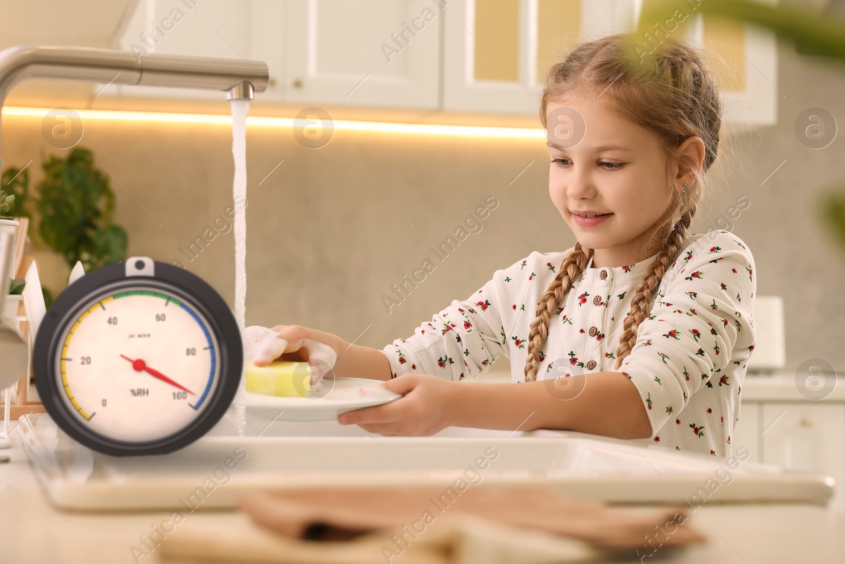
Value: 96 %
